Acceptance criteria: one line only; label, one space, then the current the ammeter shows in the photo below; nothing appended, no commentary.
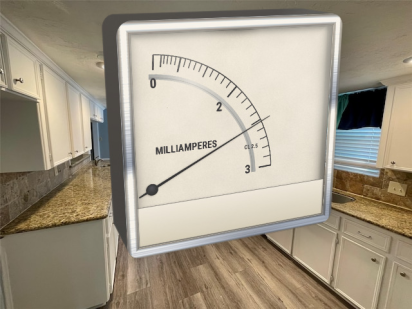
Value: 2.5 mA
